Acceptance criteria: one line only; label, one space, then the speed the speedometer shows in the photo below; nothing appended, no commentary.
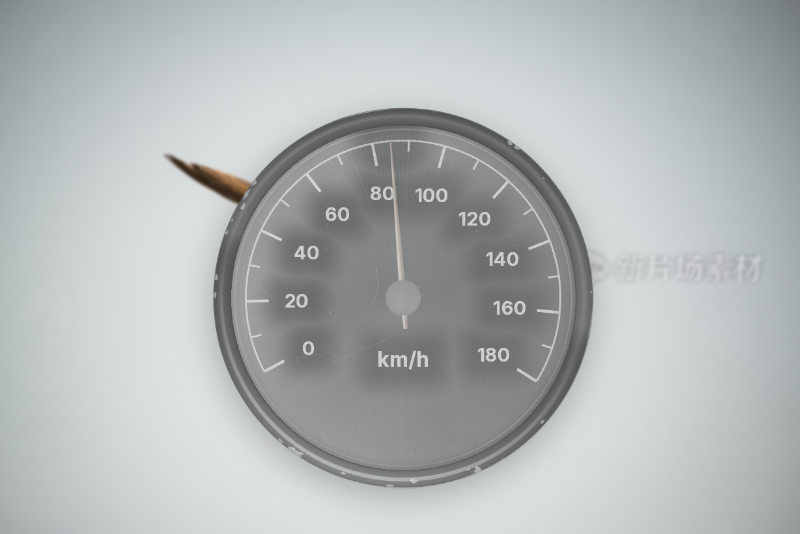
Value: 85 km/h
